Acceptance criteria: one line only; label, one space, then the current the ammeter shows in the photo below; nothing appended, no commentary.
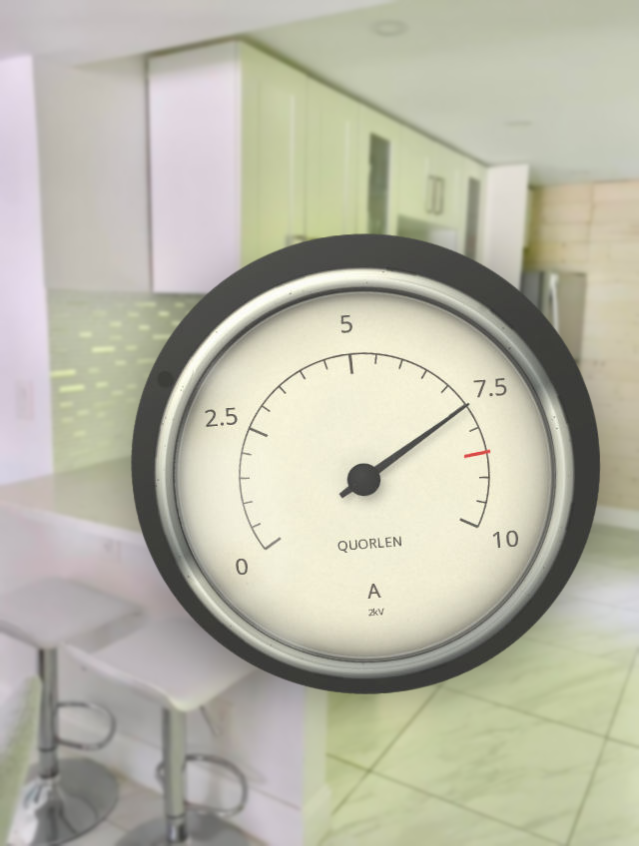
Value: 7.5 A
